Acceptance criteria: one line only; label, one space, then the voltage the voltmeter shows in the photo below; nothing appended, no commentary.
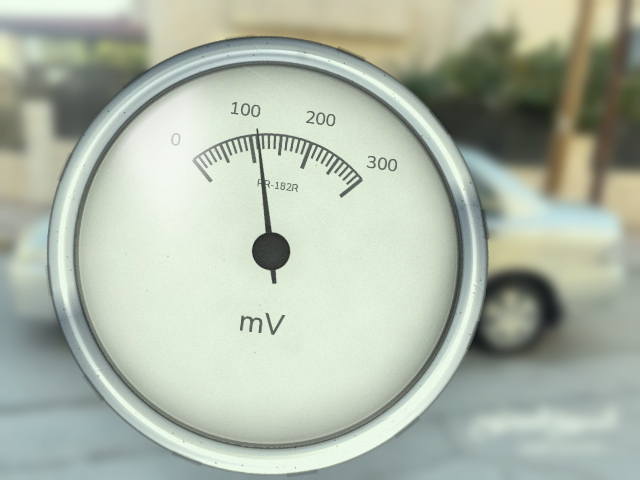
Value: 110 mV
